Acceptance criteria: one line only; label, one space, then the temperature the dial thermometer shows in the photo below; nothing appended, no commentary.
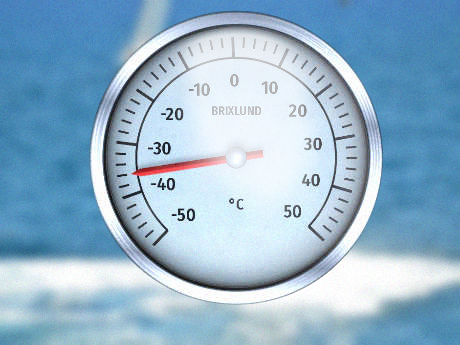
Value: -36 °C
